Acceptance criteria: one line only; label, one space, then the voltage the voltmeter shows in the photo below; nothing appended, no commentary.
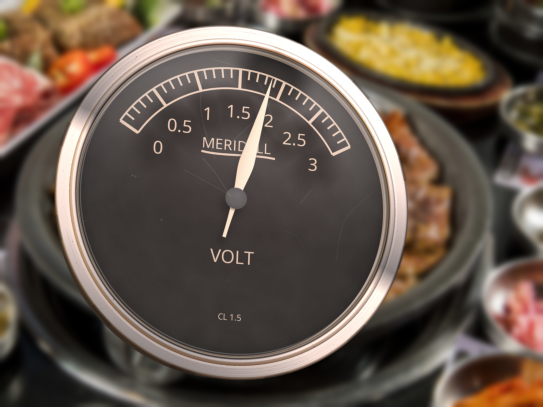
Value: 1.85 V
